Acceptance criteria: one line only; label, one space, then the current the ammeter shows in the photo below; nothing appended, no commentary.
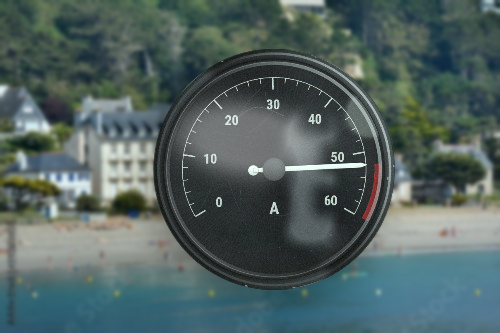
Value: 52 A
